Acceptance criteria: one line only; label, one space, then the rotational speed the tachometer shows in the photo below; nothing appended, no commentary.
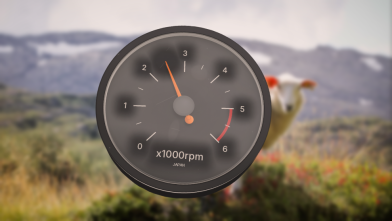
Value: 2500 rpm
